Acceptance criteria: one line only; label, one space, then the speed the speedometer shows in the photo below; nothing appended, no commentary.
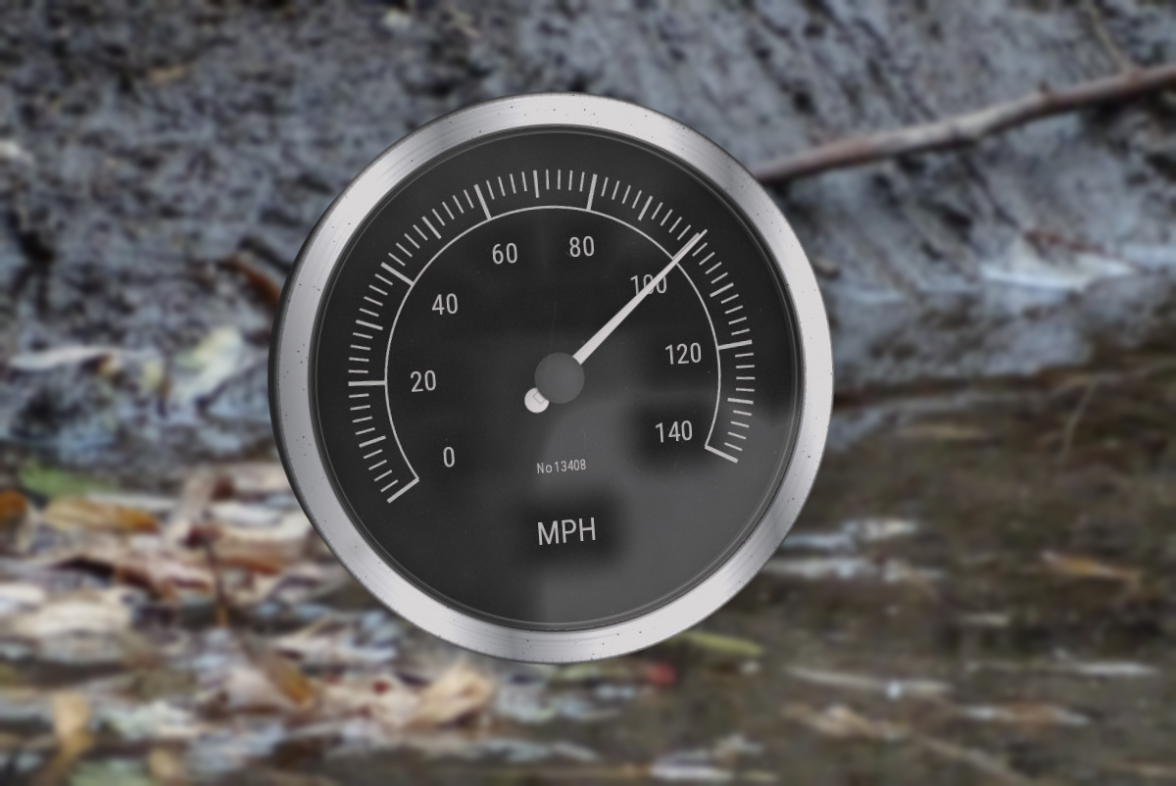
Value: 100 mph
